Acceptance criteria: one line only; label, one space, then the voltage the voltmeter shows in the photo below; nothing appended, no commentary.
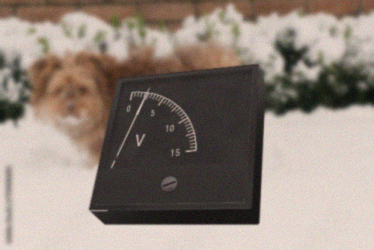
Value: 2.5 V
